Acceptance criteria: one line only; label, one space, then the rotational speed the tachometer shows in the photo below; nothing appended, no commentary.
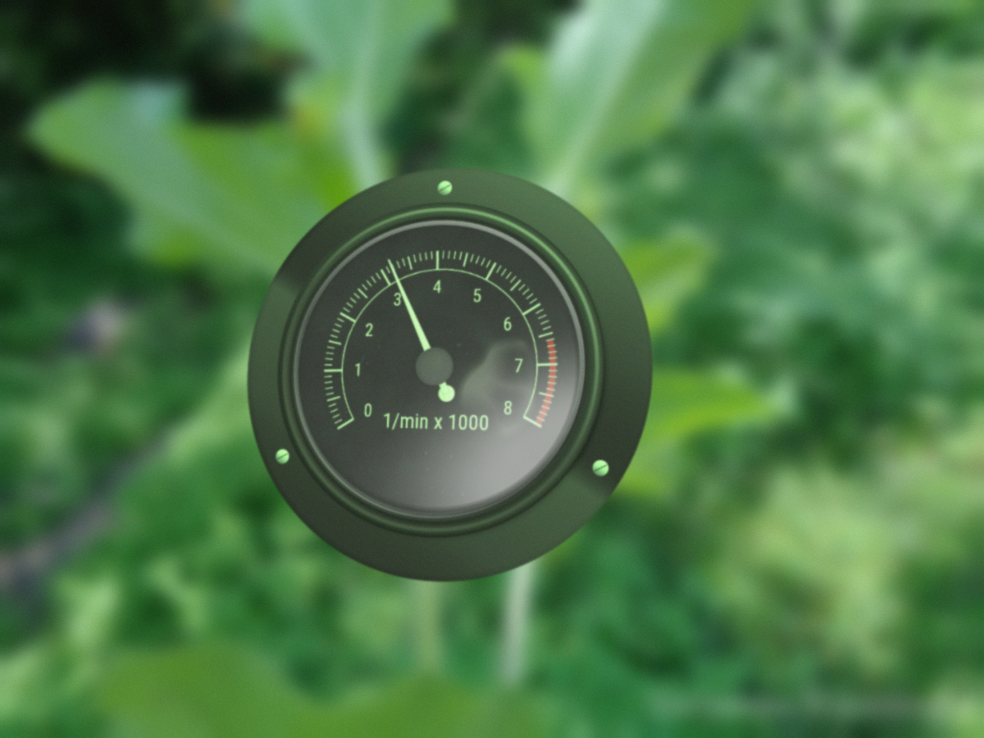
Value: 3200 rpm
